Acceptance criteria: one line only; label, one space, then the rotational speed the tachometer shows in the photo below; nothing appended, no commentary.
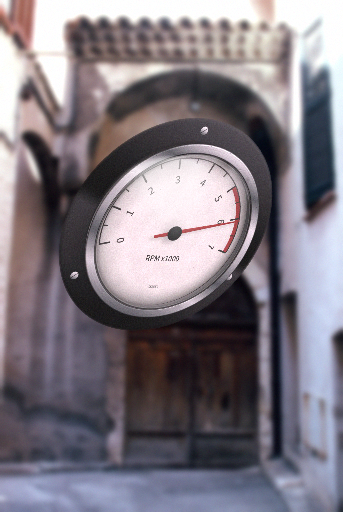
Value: 6000 rpm
